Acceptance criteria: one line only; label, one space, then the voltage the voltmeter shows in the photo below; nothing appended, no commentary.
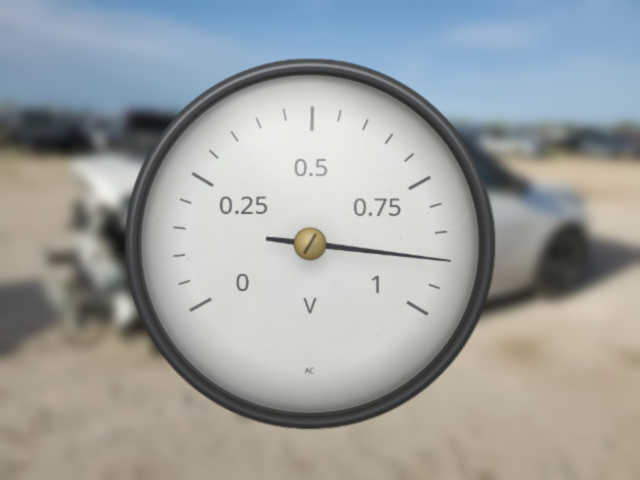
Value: 0.9 V
